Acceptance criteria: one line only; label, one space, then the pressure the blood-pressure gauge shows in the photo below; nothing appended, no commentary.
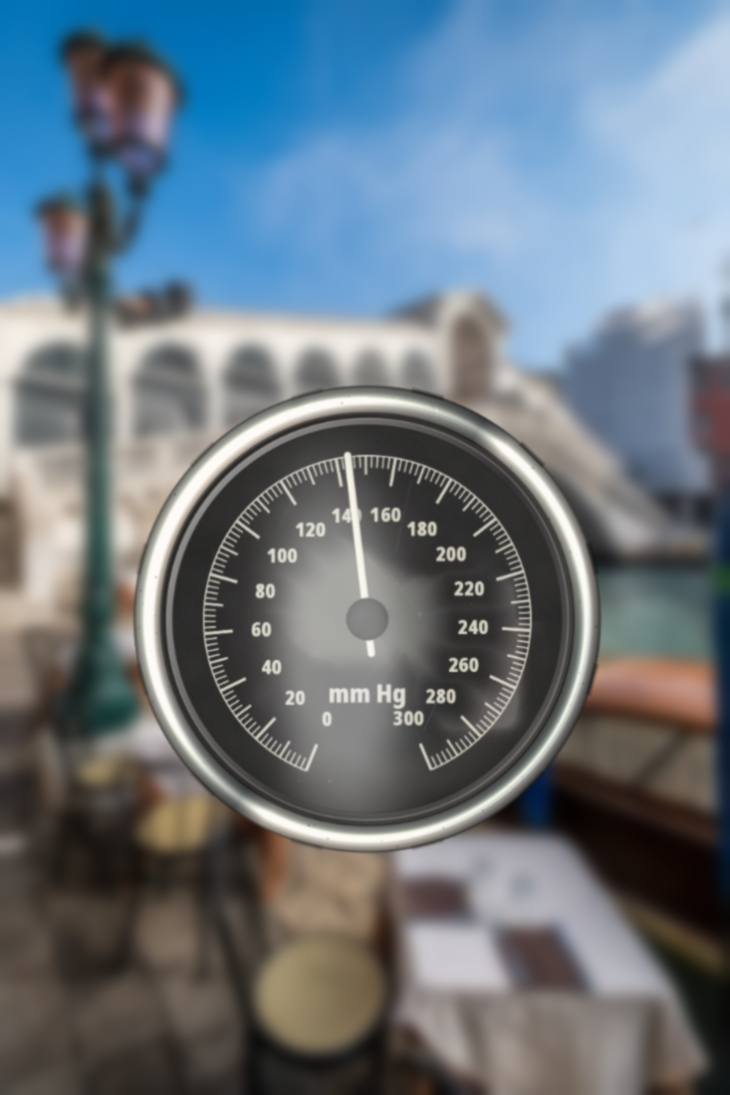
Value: 144 mmHg
